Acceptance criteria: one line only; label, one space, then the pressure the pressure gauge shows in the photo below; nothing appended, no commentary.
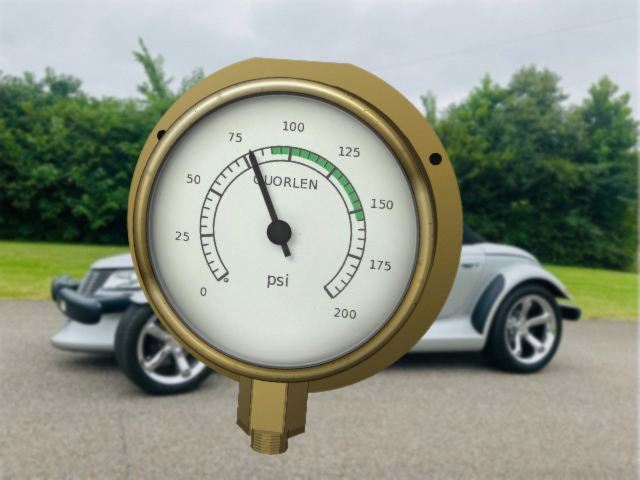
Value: 80 psi
